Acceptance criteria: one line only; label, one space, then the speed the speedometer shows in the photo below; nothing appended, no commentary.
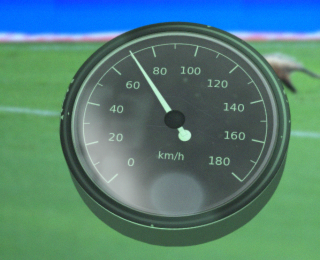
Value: 70 km/h
